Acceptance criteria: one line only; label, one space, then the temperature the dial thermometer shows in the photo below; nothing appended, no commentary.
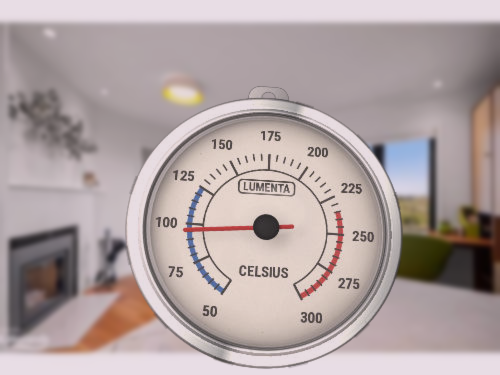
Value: 95 °C
